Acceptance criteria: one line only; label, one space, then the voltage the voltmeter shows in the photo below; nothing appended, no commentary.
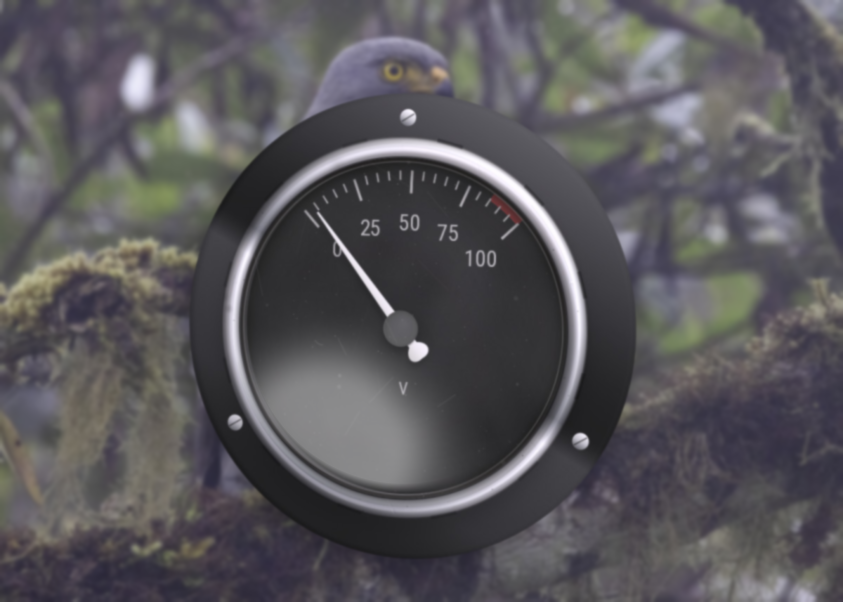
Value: 5 V
